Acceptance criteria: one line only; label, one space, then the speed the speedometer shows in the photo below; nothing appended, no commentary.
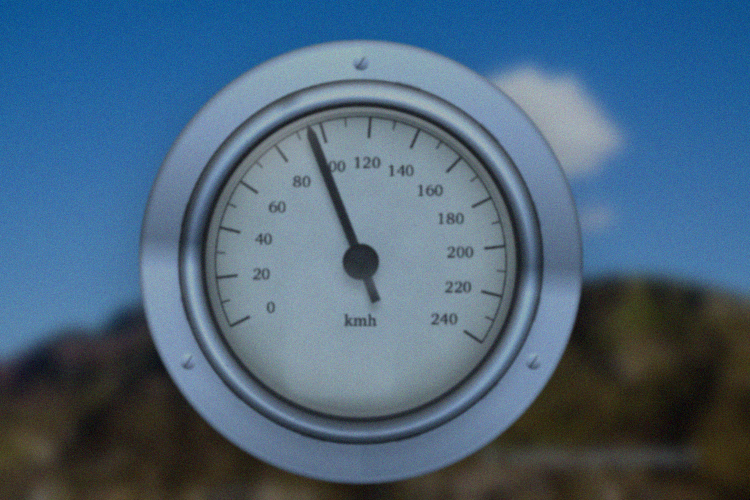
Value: 95 km/h
